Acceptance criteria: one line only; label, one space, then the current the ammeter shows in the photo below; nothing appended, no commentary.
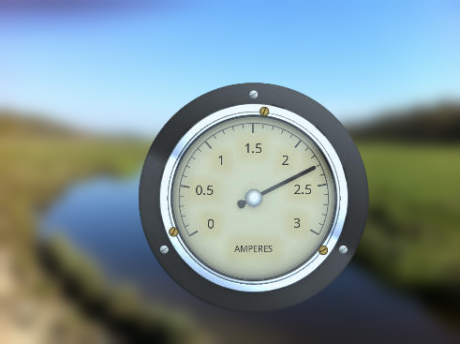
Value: 2.3 A
